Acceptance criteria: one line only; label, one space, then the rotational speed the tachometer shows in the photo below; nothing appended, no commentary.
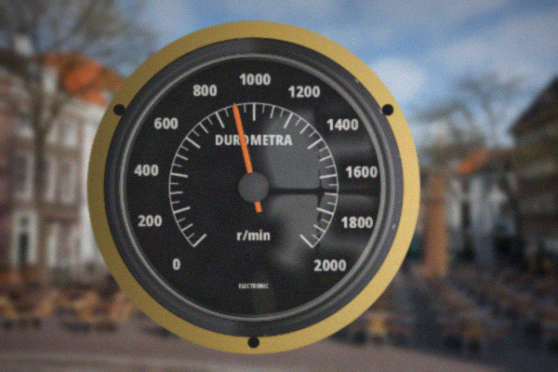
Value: 900 rpm
